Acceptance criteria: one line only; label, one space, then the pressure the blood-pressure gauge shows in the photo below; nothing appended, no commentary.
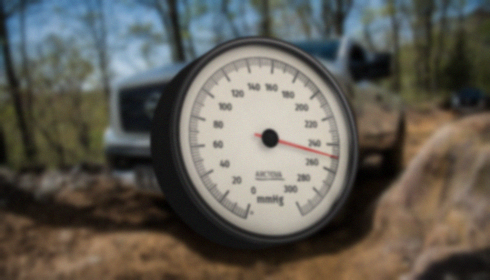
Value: 250 mmHg
